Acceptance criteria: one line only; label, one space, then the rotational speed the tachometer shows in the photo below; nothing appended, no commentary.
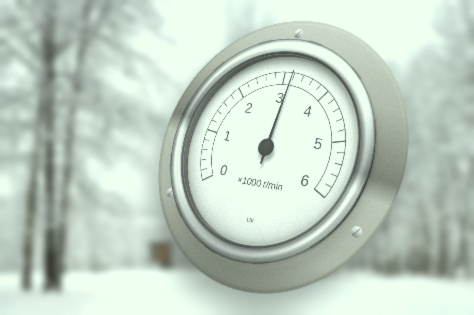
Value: 3200 rpm
